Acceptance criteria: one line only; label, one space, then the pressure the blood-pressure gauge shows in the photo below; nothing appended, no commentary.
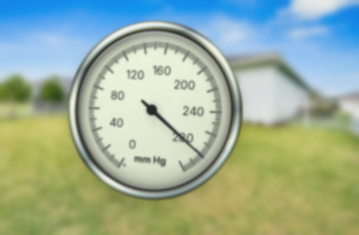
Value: 280 mmHg
